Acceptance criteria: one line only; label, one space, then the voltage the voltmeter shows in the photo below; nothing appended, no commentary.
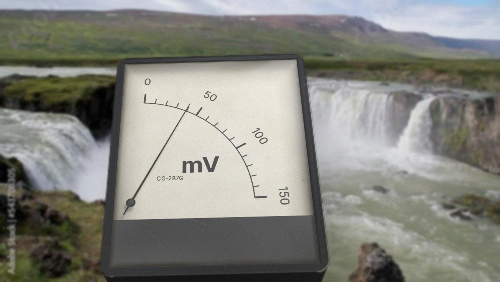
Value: 40 mV
